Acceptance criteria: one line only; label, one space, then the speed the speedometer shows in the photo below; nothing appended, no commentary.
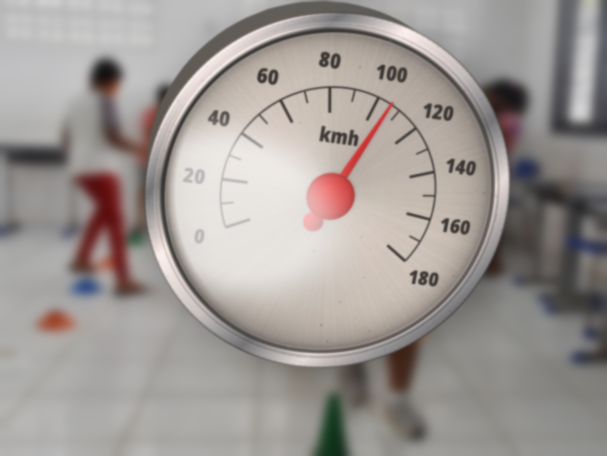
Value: 105 km/h
